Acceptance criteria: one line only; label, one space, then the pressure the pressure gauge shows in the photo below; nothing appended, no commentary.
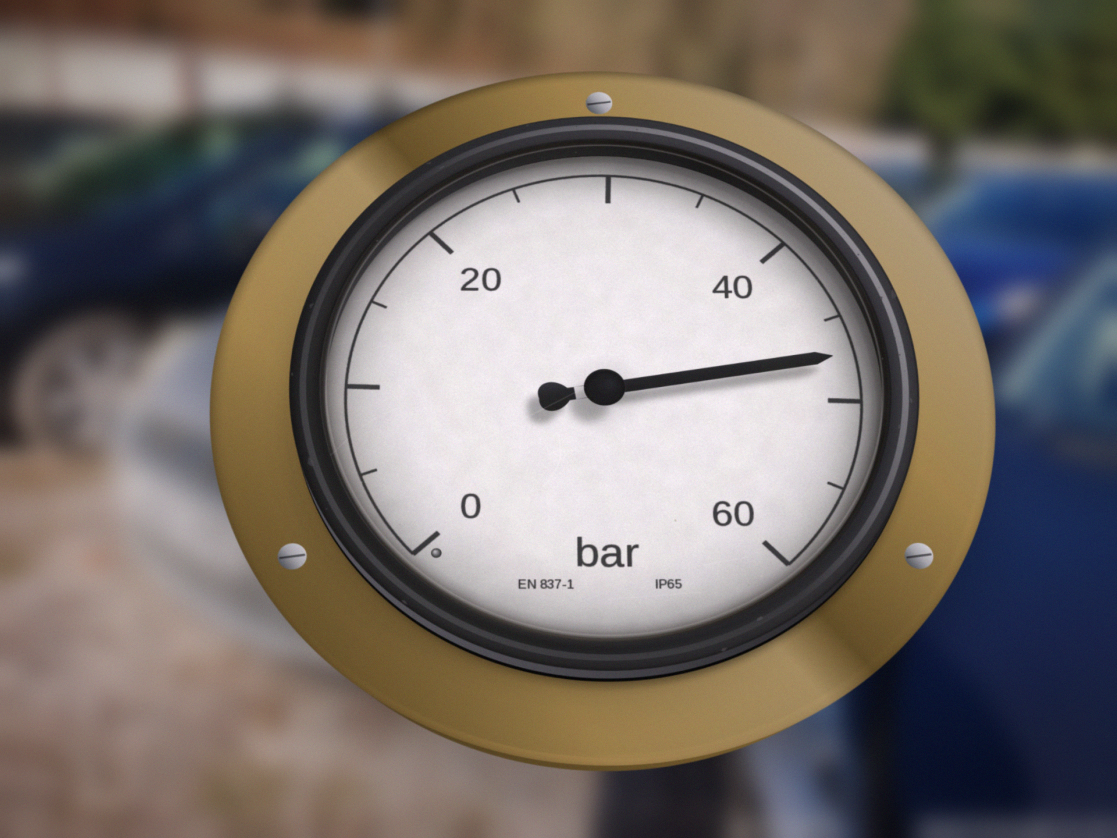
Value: 47.5 bar
